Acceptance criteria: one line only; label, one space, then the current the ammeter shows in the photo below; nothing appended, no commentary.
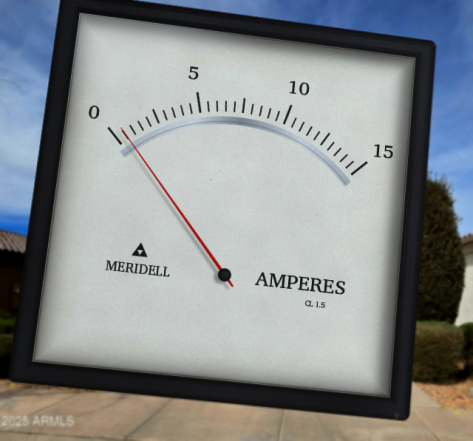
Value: 0.5 A
